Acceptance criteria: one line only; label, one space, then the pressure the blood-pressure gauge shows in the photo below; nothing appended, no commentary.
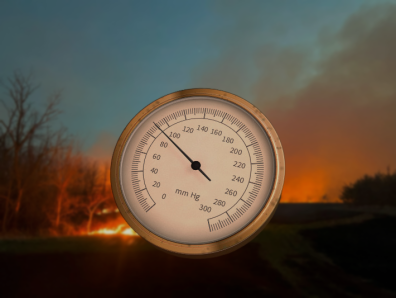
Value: 90 mmHg
